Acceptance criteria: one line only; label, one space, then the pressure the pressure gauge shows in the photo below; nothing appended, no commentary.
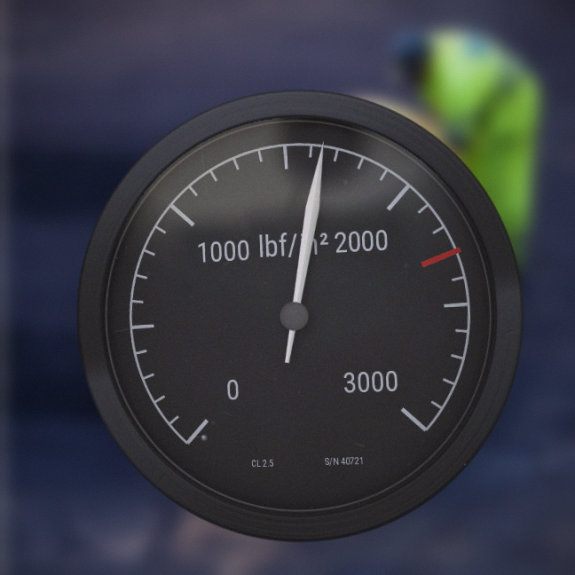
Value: 1650 psi
